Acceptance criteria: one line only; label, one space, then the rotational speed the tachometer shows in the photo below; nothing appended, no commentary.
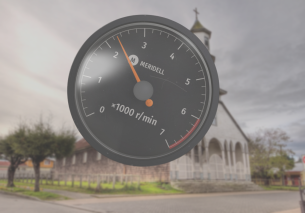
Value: 2300 rpm
